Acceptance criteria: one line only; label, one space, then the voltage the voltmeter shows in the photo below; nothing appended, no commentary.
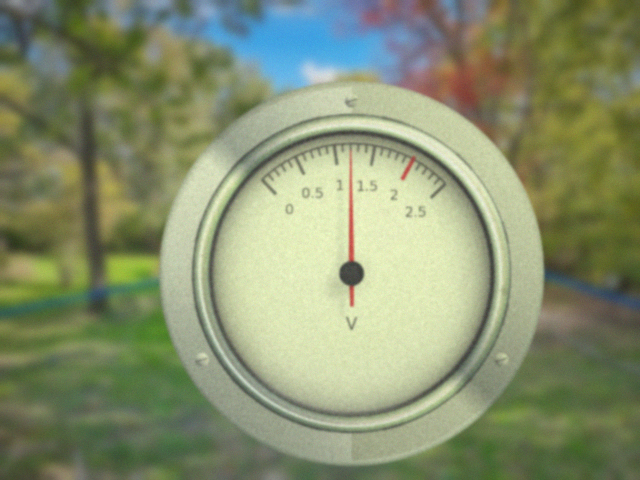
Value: 1.2 V
